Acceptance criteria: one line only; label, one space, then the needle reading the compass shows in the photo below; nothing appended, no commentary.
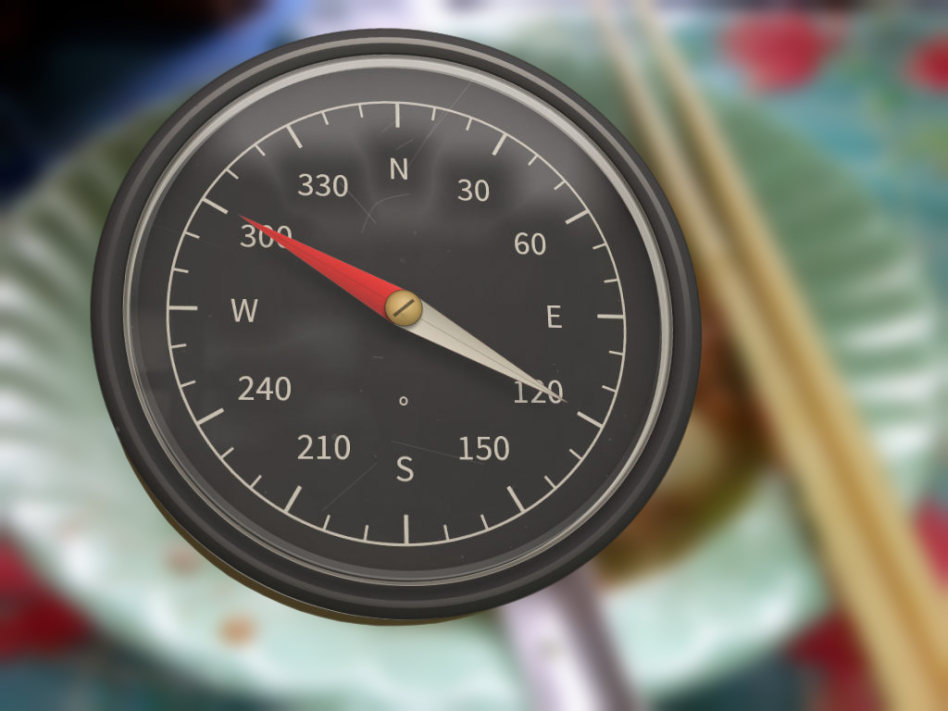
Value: 300 °
